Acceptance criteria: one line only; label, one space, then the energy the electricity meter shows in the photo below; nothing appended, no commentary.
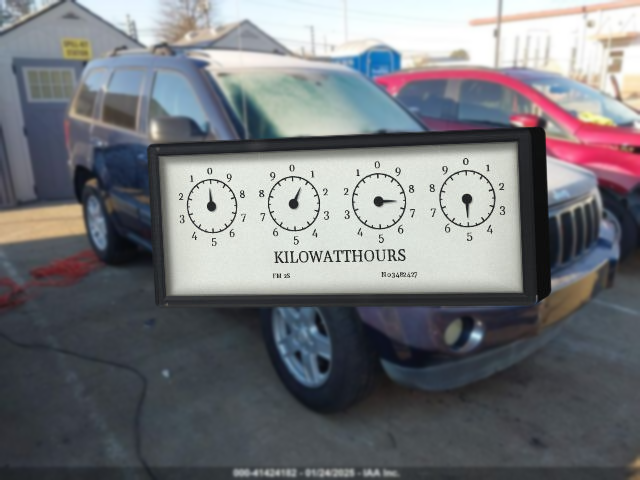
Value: 75 kWh
